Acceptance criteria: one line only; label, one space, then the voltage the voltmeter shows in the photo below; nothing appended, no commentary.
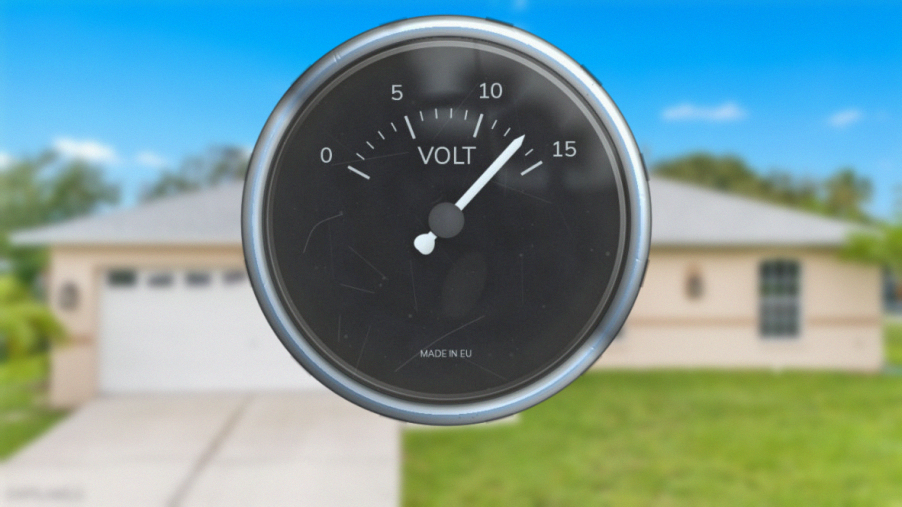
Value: 13 V
